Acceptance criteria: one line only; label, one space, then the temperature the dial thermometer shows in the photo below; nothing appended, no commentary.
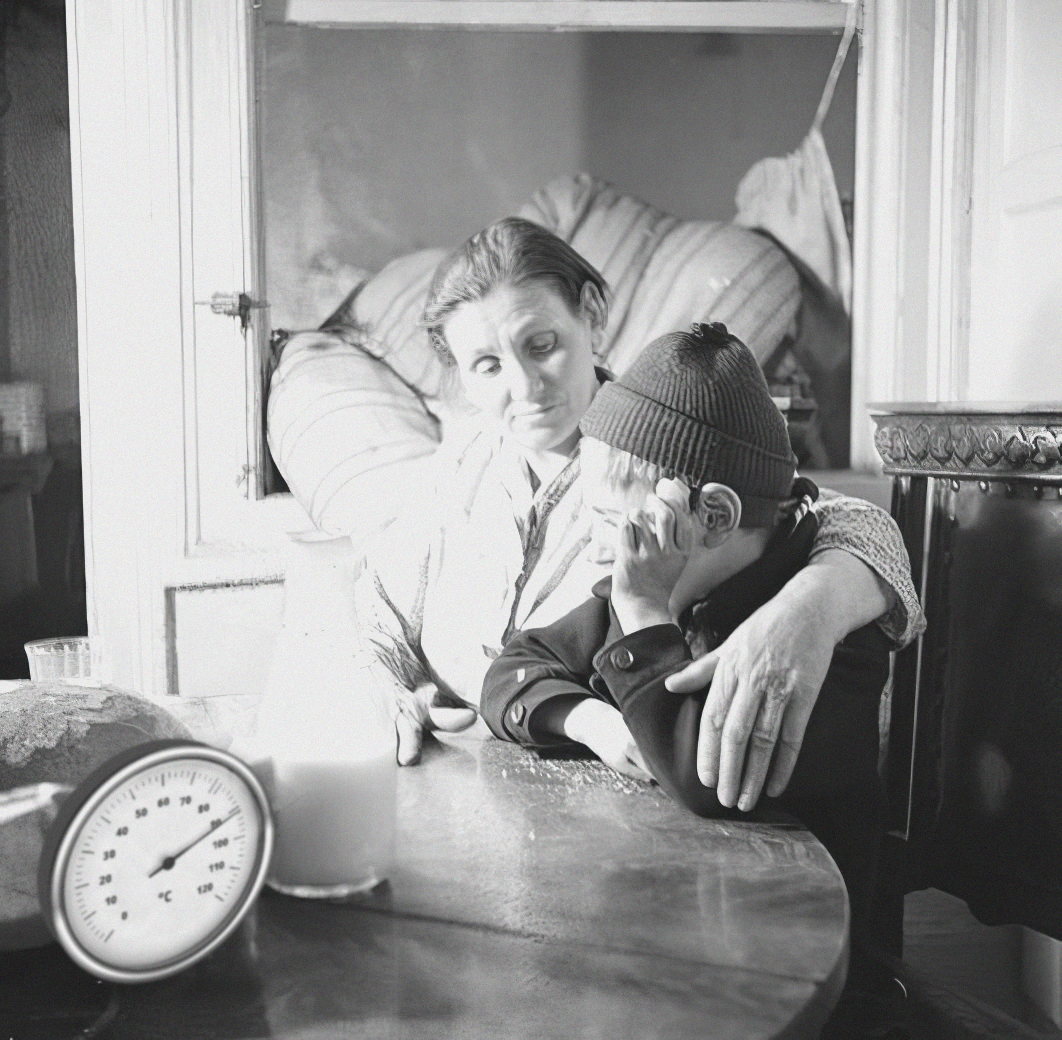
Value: 90 °C
